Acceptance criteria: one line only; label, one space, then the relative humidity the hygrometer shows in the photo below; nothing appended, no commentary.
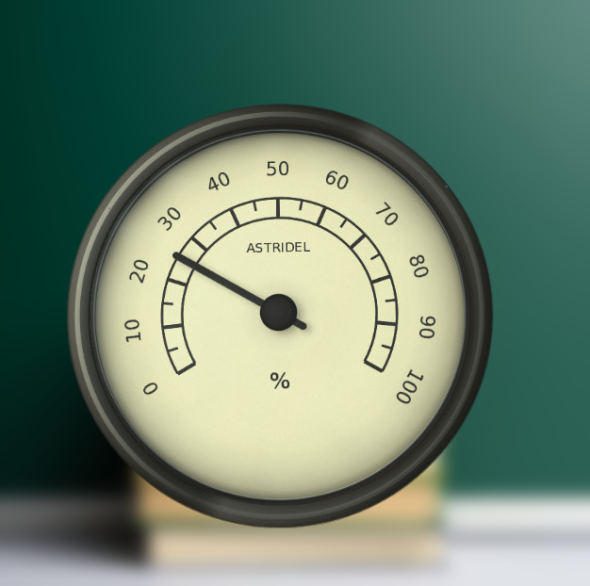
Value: 25 %
